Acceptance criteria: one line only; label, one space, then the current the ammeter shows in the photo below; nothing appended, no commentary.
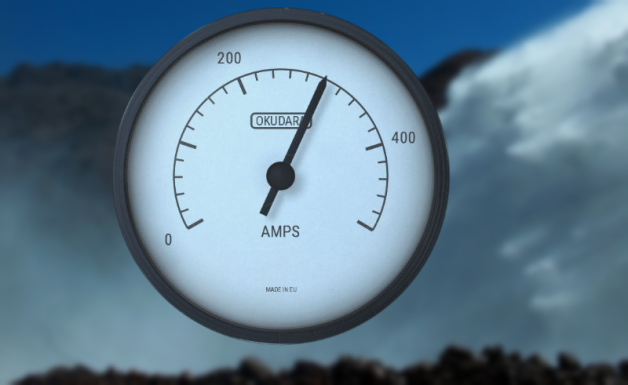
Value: 300 A
